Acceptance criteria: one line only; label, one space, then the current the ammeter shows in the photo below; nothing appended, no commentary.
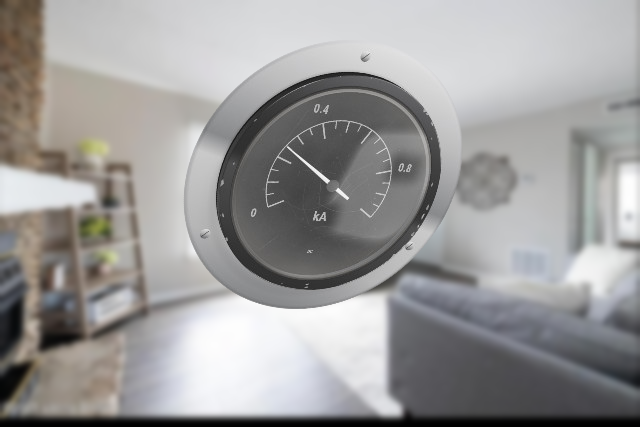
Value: 0.25 kA
